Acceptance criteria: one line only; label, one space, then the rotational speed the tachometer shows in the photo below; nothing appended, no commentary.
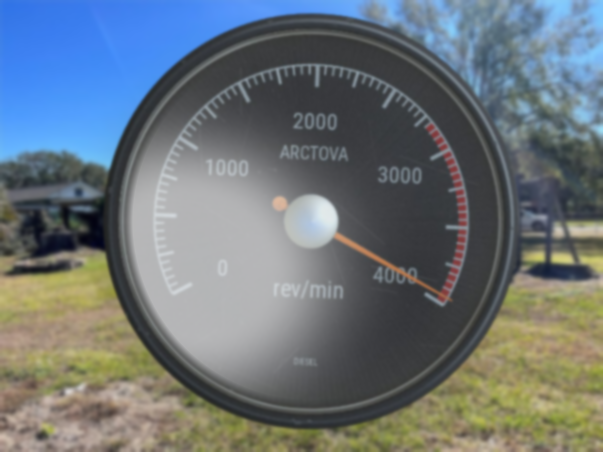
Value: 3950 rpm
